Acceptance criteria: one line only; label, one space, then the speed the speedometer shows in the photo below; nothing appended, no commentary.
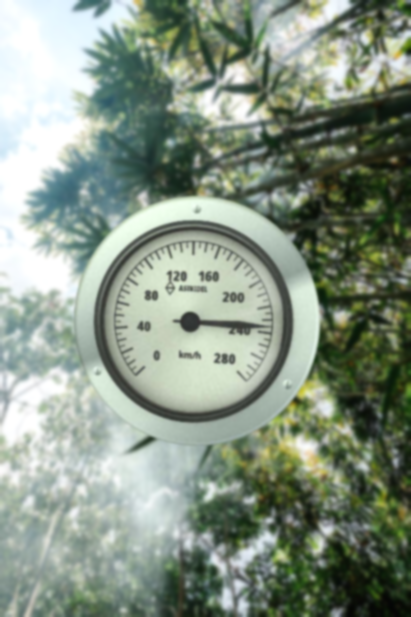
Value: 235 km/h
